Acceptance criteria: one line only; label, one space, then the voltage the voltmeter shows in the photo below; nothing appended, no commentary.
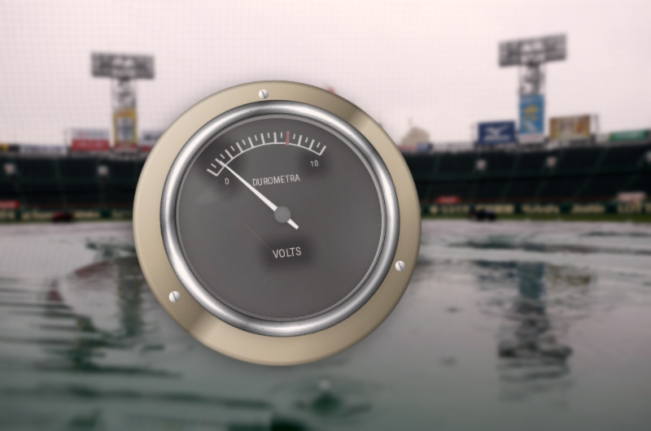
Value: 1 V
